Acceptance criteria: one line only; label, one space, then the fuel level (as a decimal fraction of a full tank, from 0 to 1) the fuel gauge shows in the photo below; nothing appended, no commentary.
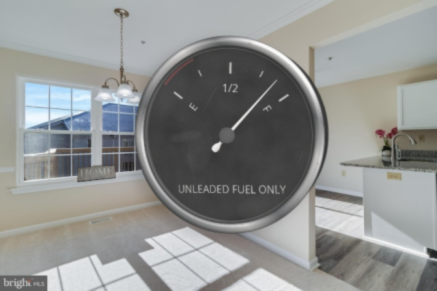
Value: 0.875
